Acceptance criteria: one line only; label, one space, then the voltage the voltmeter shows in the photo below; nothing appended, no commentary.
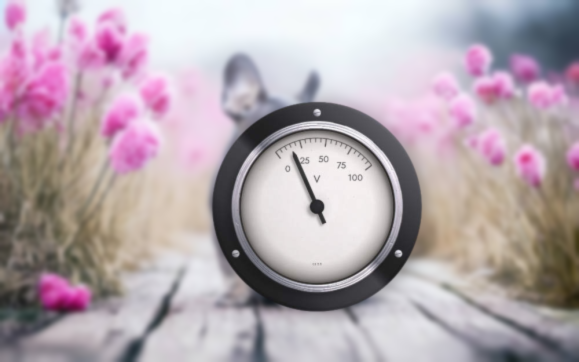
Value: 15 V
